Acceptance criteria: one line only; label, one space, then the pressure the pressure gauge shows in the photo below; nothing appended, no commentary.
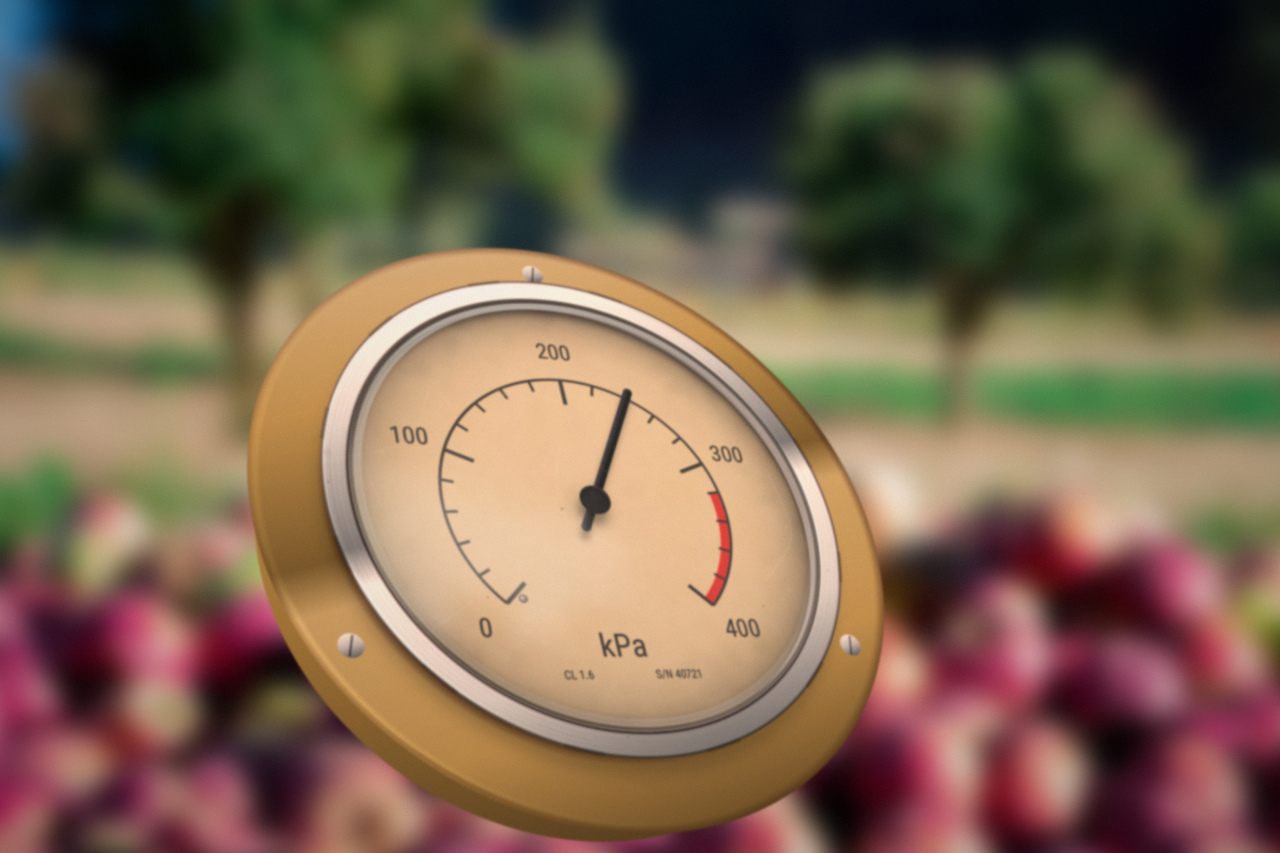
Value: 240 kPa
